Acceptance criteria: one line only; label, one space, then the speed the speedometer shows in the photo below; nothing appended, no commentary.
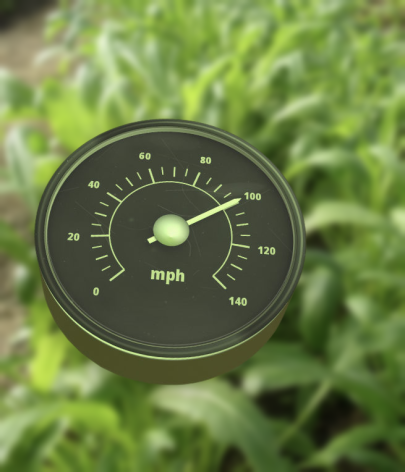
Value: 100 mph
